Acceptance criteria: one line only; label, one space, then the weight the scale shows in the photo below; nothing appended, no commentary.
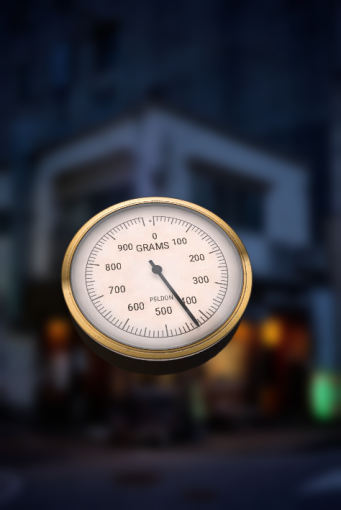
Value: 430 g
